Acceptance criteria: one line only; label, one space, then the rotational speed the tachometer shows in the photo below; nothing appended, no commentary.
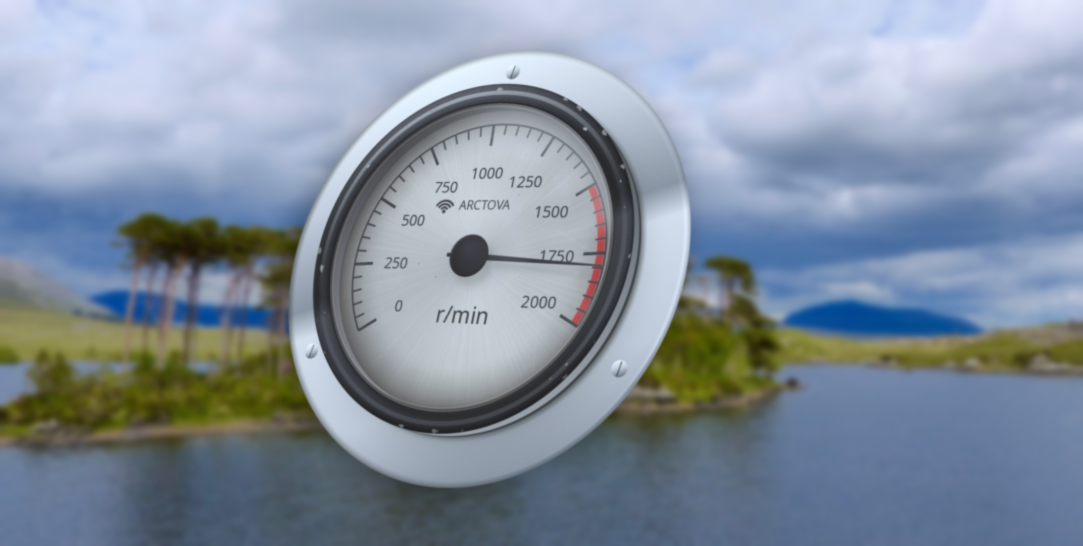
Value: 1800 rpm
